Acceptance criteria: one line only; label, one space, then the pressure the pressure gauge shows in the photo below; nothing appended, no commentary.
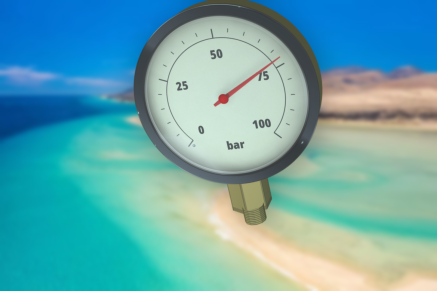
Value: 72.5 bar
